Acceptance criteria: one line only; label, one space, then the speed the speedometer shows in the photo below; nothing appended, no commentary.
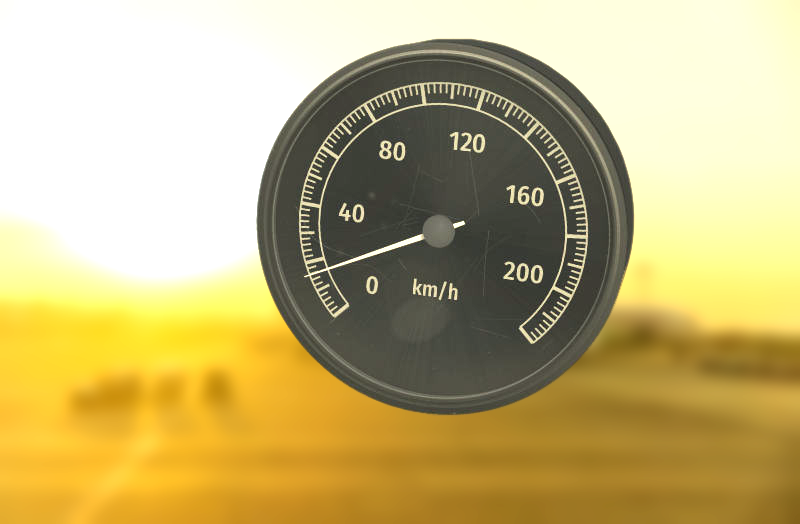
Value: 16 km/h
